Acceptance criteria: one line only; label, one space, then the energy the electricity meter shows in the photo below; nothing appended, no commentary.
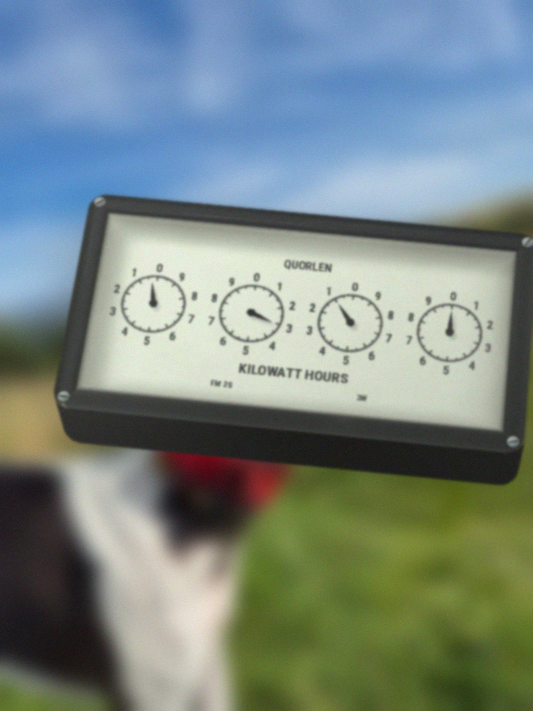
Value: 310 kWh
